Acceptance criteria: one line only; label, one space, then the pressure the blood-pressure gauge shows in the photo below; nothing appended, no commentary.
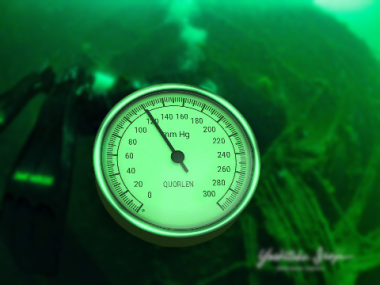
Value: 120 mmHg
